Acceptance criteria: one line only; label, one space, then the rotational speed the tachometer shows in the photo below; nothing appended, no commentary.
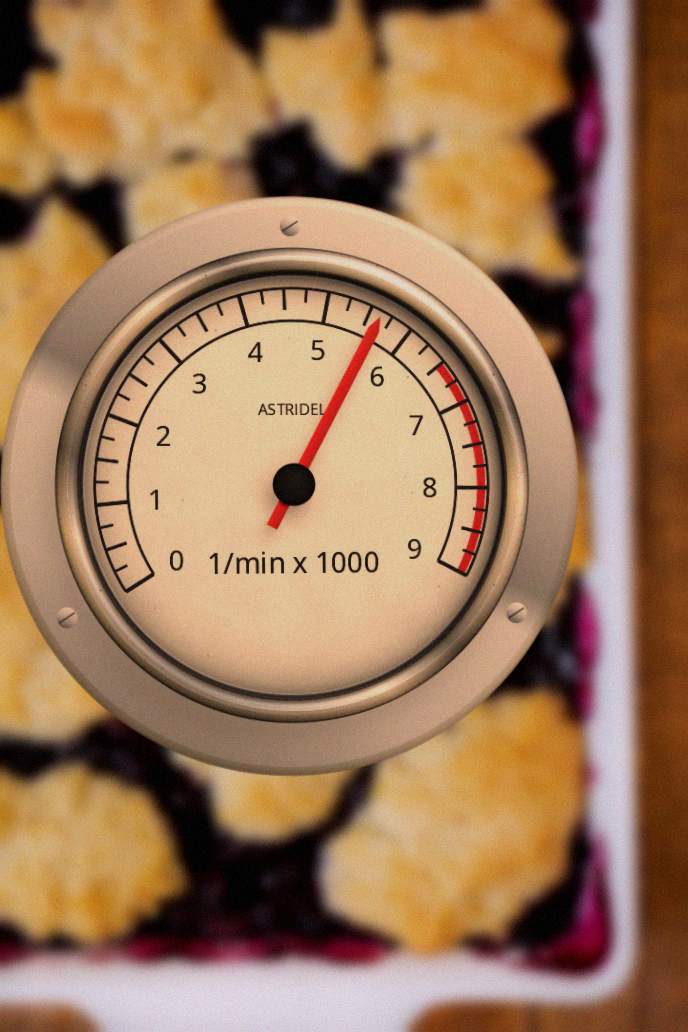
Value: 5625 rpm
